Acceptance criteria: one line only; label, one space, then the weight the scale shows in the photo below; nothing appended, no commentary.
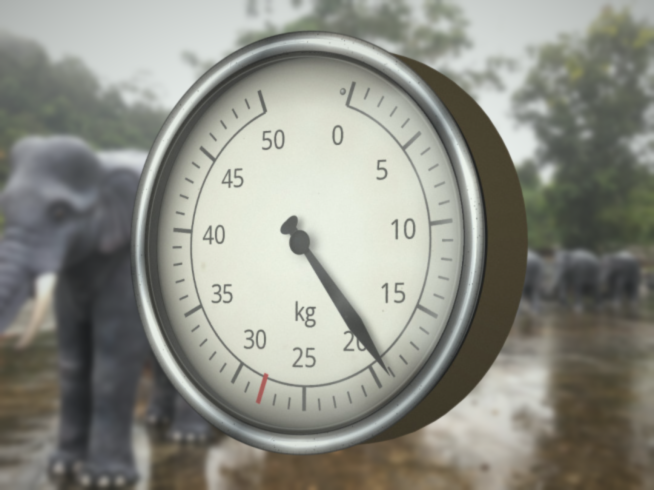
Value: 19 kg
